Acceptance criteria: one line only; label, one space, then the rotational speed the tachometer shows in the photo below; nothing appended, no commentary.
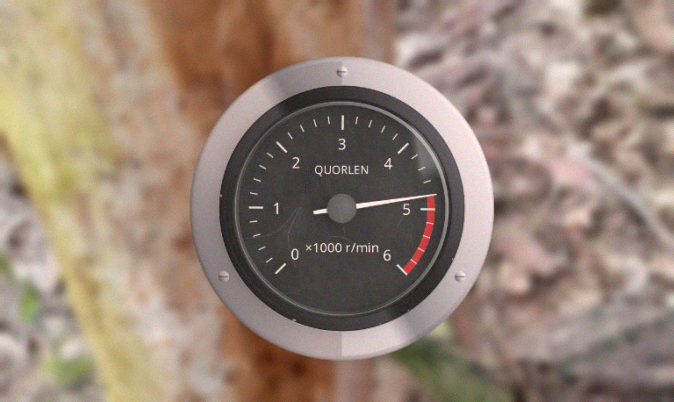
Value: 4800 rpm
